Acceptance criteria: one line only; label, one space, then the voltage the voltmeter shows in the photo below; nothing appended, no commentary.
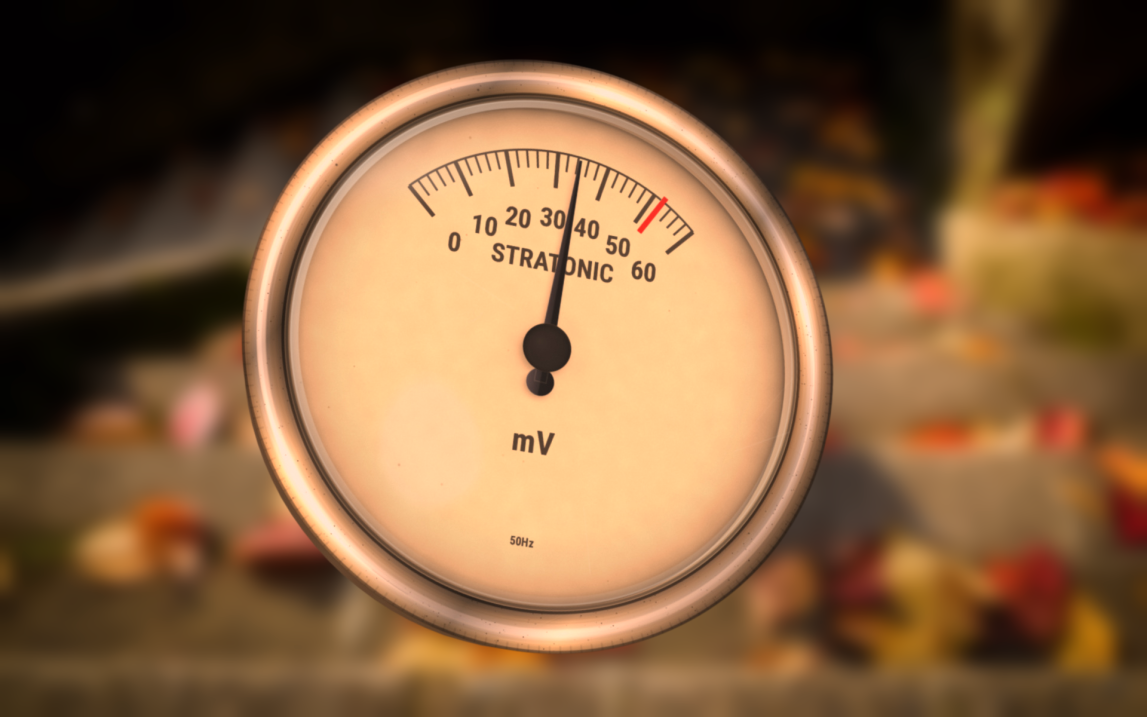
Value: 34 mV
